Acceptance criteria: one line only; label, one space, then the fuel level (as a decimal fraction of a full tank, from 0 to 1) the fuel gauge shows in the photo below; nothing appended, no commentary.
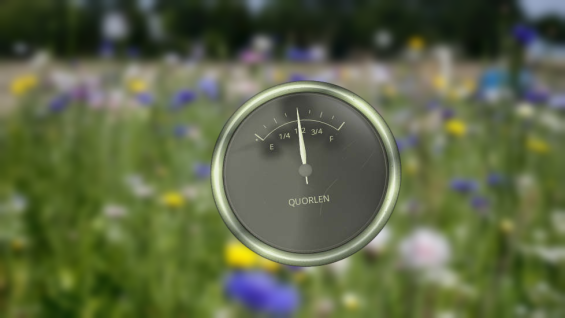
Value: 0.5
